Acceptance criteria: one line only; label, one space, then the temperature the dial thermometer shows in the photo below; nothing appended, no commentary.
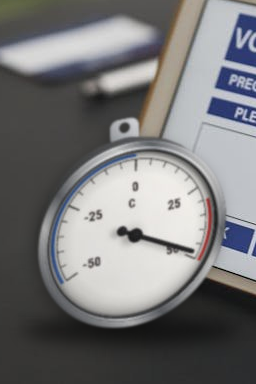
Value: 47.5 °C
